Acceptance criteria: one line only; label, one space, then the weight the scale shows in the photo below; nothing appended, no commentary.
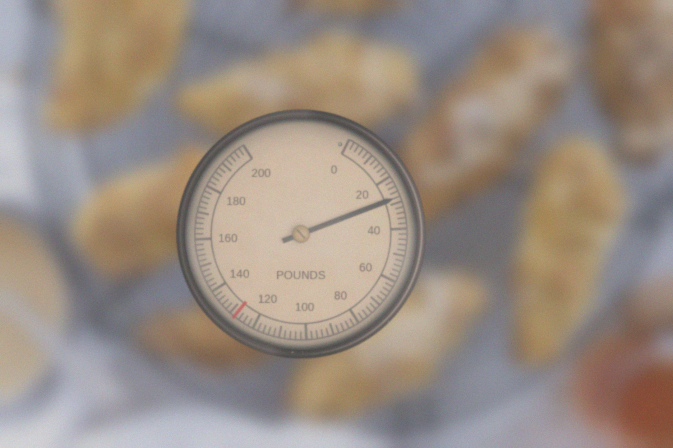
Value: 28 lb
